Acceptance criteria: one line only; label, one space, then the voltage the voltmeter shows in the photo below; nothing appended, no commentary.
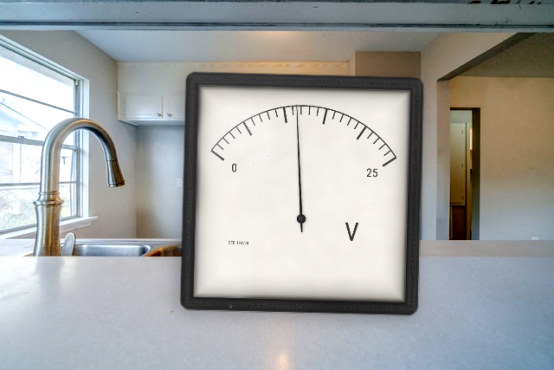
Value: 11.5 V
